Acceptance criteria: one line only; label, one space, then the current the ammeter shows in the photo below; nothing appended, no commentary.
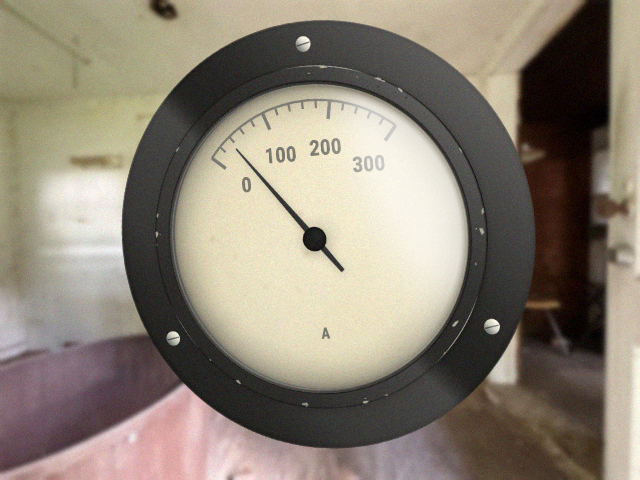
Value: 40 A
